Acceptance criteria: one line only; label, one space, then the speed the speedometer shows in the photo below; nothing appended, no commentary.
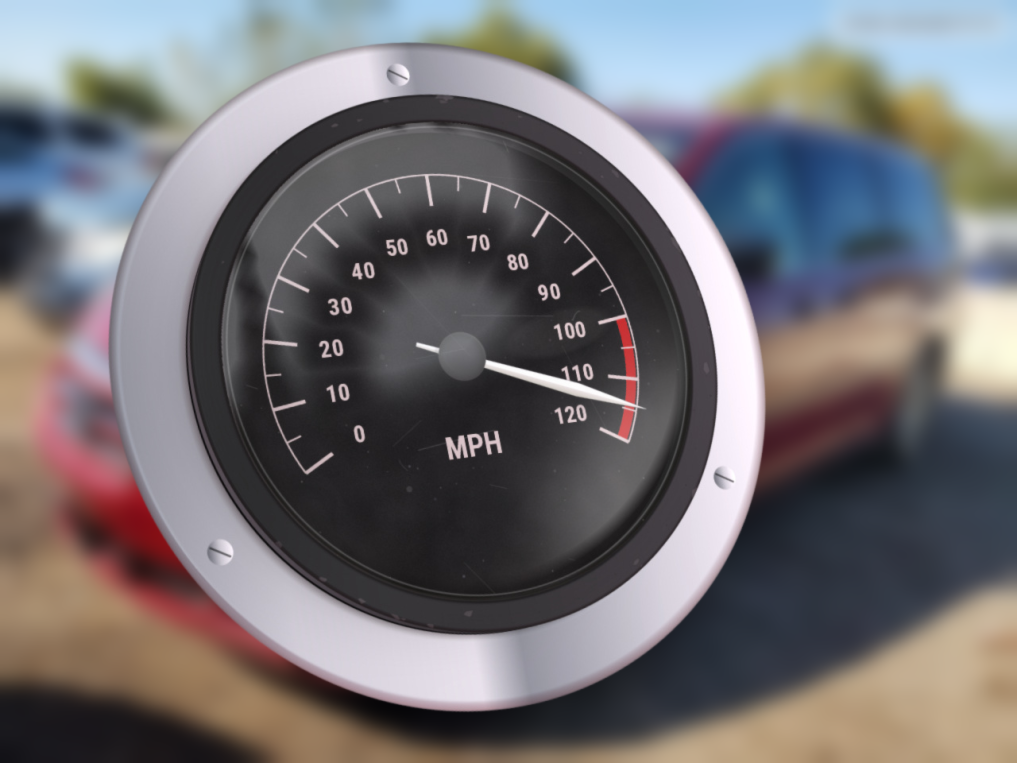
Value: 115 mph
